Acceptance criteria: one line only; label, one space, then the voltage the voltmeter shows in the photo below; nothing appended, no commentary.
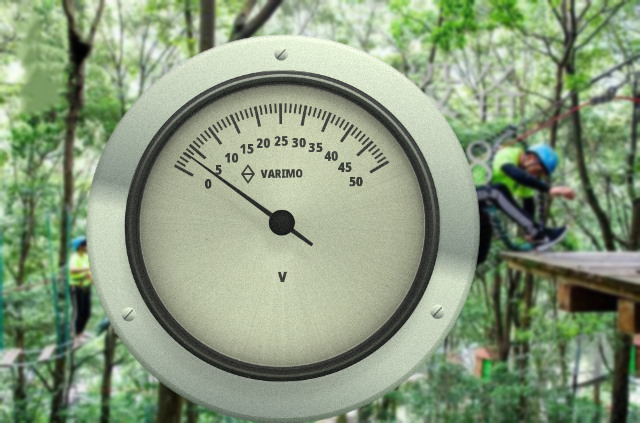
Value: 3 V
